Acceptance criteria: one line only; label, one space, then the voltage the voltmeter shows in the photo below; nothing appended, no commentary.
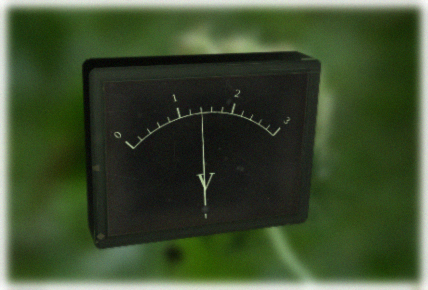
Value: 1.4 V
